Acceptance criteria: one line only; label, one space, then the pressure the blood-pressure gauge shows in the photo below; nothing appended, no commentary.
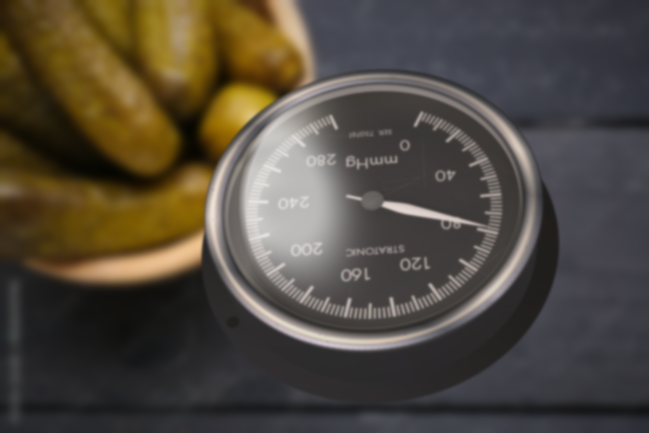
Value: 80 mmHg
